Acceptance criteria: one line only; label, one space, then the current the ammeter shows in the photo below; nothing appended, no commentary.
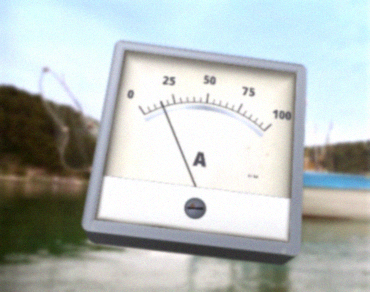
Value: 15 A
